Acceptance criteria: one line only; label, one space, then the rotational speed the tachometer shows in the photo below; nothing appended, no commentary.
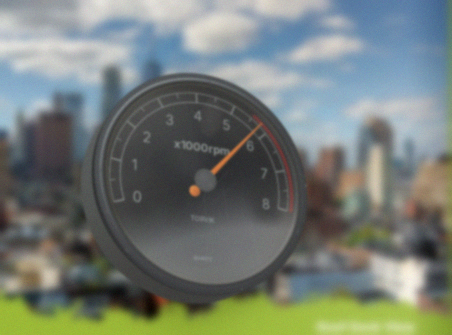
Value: 5750 rpm
